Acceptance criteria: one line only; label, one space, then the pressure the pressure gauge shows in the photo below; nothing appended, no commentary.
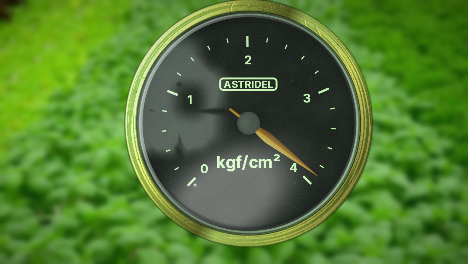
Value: 3.9 kg/cm²
